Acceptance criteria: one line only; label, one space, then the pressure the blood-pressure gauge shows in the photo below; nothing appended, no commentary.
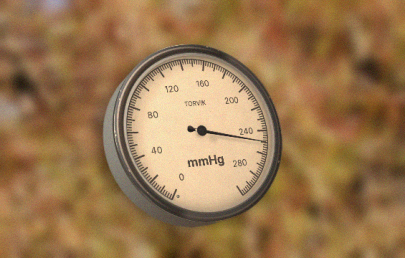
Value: 250 mmHg
